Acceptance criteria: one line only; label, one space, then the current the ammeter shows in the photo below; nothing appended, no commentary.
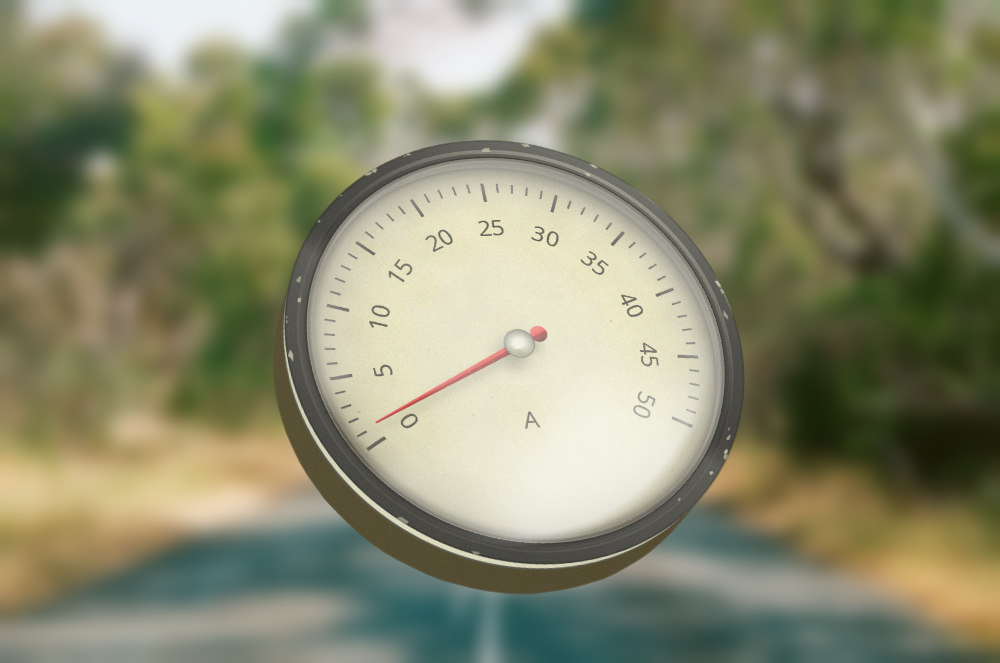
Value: 1 A
